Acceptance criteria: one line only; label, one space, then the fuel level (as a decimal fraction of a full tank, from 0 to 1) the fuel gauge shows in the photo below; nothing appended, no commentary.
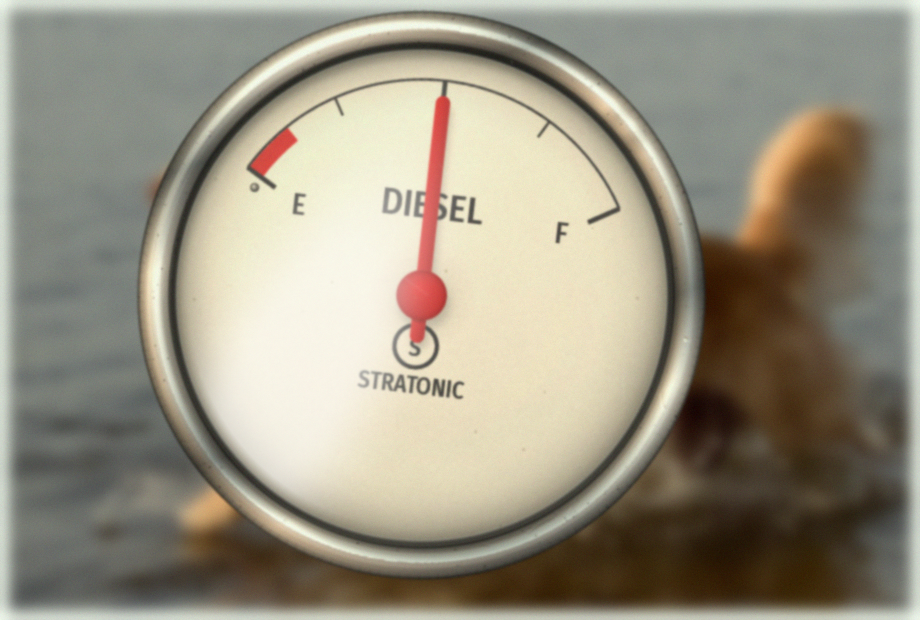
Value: 0.5
